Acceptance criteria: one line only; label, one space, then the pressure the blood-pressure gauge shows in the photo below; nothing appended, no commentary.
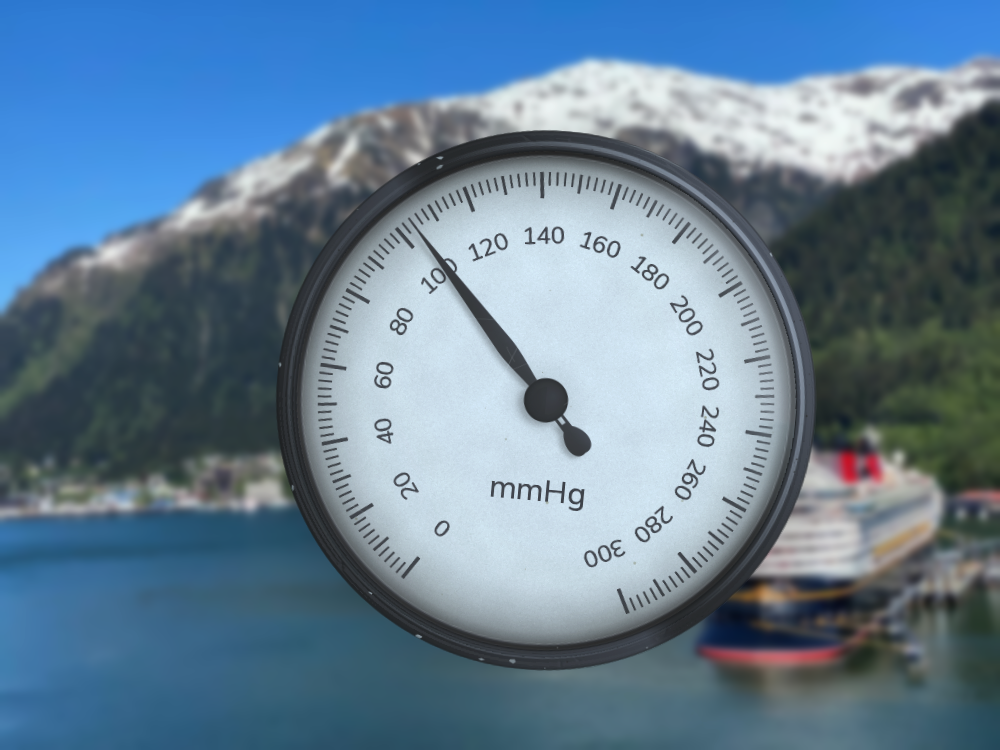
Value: 104 mmHg
